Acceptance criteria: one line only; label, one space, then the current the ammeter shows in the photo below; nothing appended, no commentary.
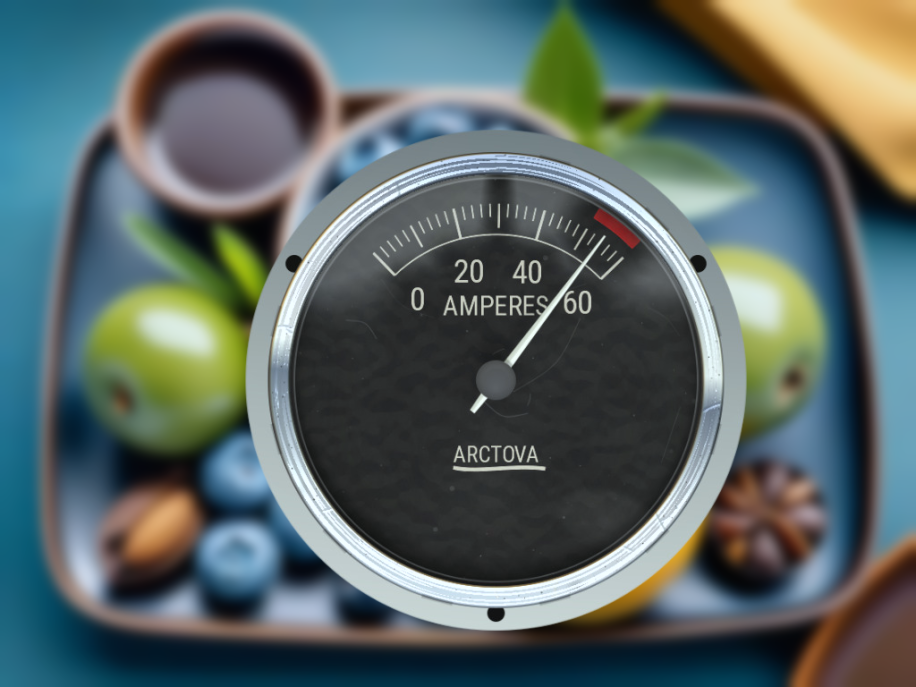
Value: 54 A
